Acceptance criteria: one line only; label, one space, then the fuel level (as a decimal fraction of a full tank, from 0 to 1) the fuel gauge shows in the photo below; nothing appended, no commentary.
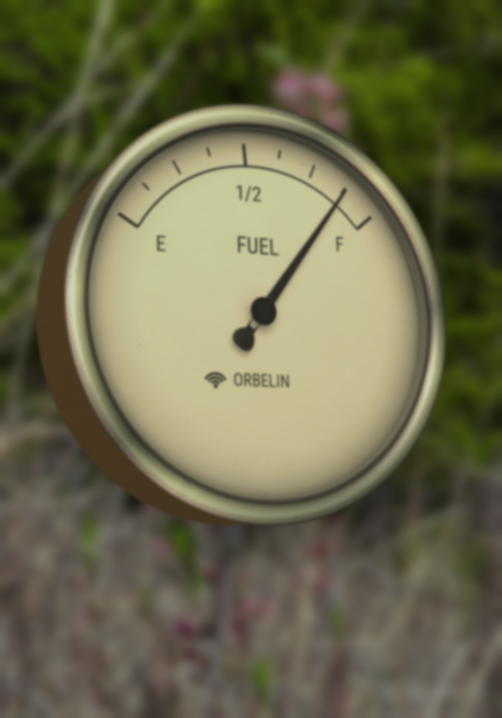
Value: 0.875
